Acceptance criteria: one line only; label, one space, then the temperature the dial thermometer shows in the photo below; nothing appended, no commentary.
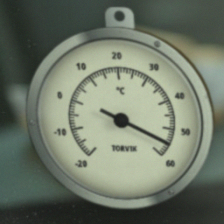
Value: 55 °C
